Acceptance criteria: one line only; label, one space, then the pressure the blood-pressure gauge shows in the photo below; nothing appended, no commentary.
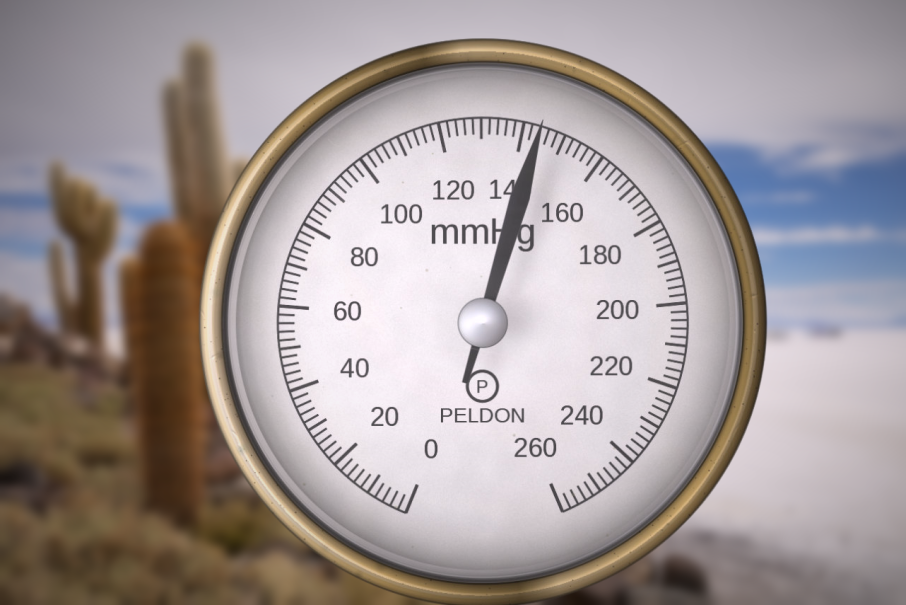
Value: 144 mmHg
